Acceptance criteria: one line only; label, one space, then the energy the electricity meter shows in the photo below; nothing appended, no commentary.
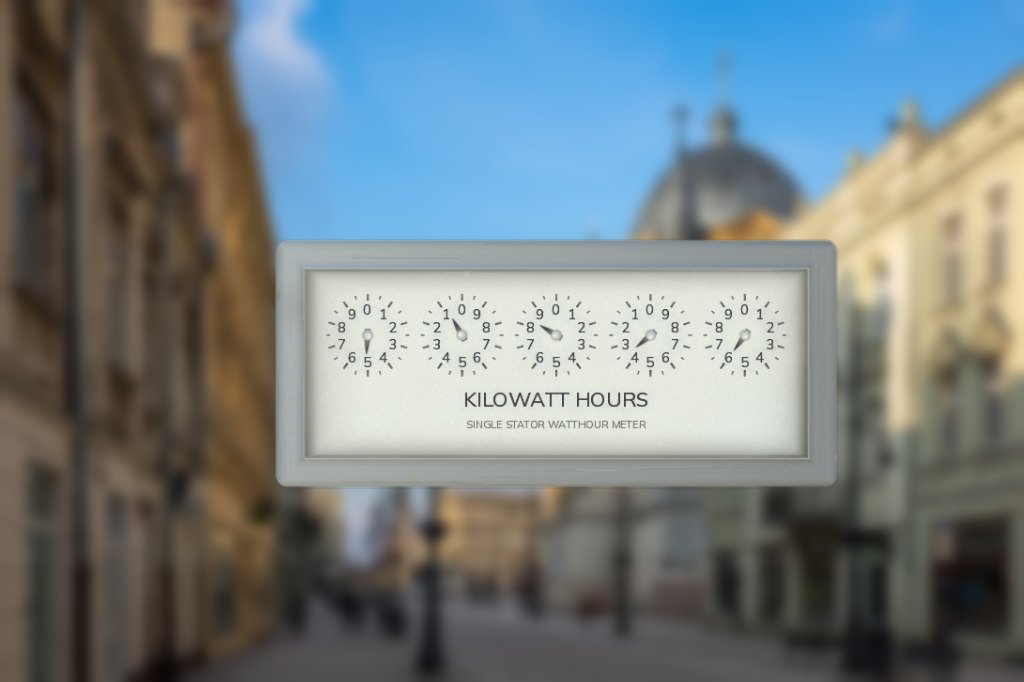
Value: 50836 kWh
